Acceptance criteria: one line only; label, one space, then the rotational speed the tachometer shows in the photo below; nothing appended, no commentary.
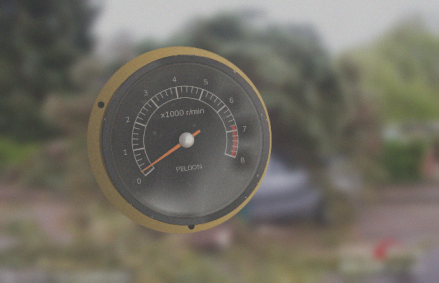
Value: 200 rpm
